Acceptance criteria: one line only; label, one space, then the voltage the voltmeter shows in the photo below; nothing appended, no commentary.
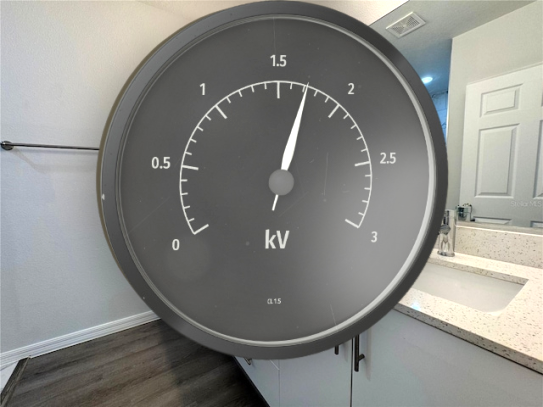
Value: 1.7 kV
